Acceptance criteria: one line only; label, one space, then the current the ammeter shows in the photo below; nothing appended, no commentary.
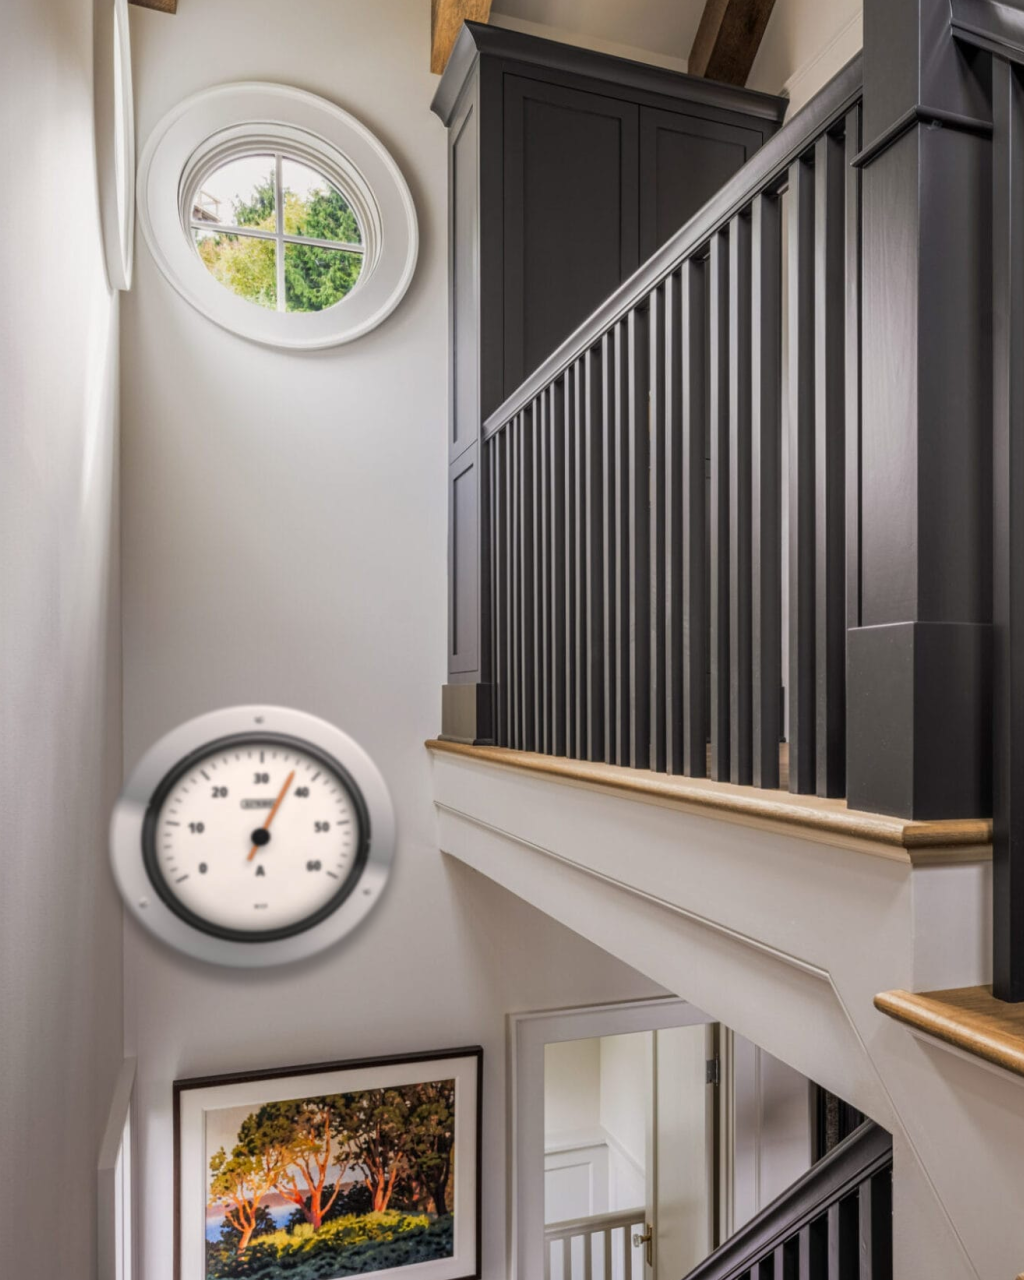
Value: 36 A
